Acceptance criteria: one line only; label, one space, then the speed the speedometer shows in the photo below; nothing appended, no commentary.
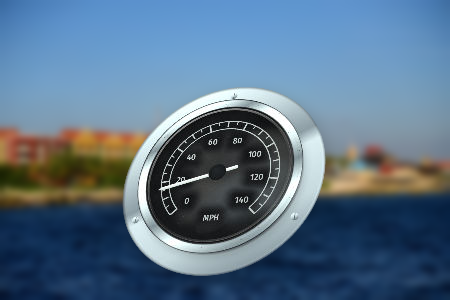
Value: 15 mph
